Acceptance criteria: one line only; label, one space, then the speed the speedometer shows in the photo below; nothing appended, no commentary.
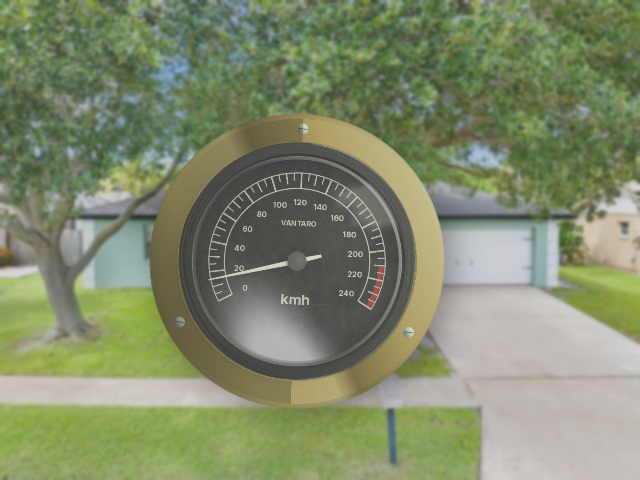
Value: 15 km/h
